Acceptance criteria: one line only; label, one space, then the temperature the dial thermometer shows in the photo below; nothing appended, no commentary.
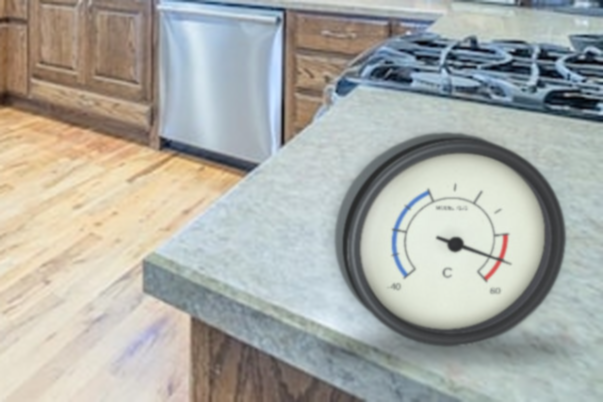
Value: 50 °C
